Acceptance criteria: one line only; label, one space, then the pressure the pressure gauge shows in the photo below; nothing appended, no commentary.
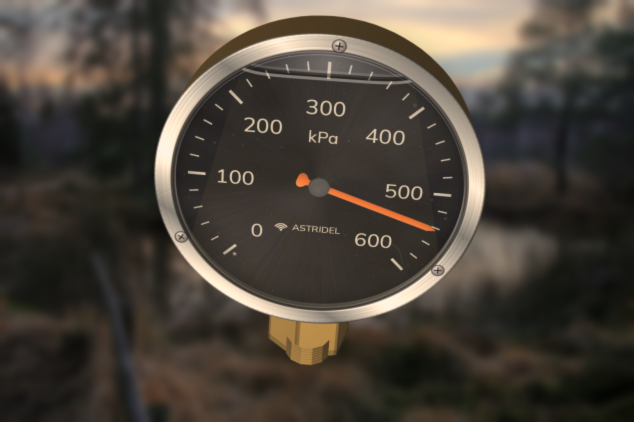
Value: 540 kPa
